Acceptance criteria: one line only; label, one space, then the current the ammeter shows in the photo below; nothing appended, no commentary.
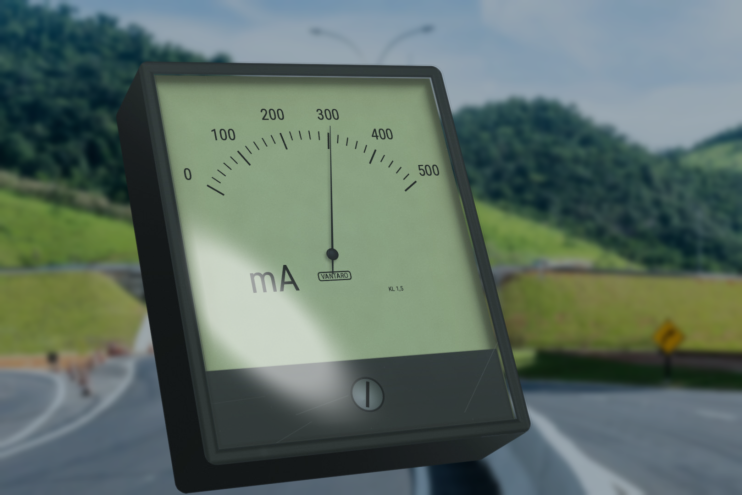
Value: 300 mA
